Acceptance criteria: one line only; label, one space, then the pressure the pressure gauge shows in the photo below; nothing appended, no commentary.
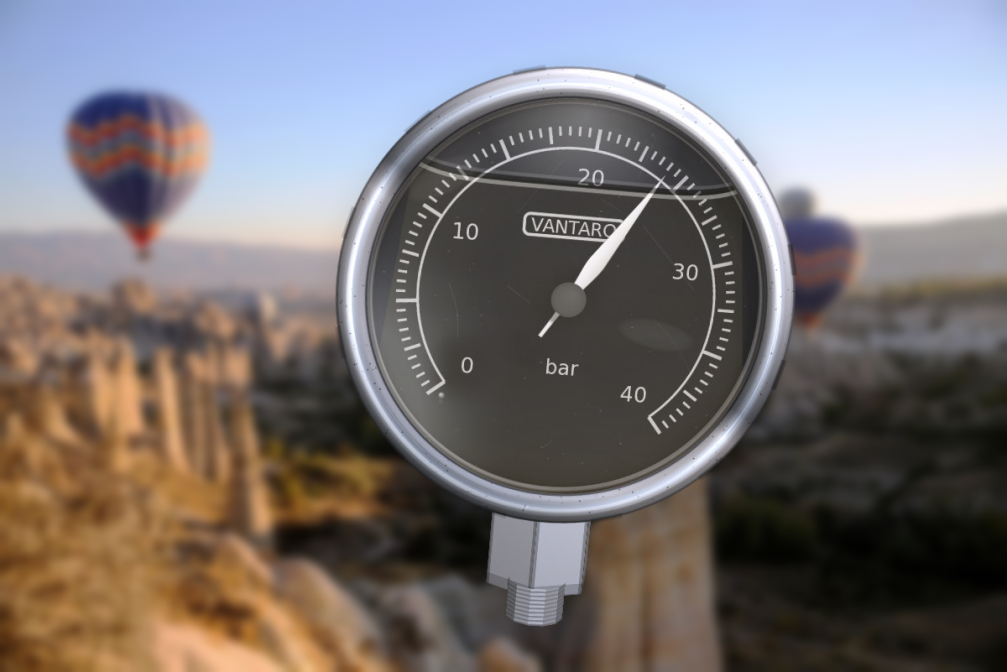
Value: 24 bar
